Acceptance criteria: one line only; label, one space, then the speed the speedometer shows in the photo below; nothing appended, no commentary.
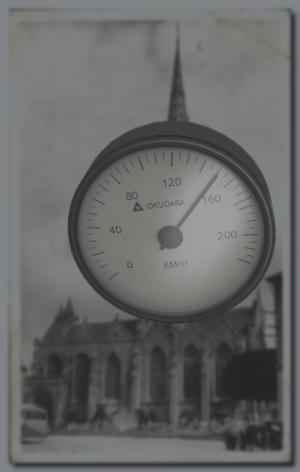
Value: 150 km/h
